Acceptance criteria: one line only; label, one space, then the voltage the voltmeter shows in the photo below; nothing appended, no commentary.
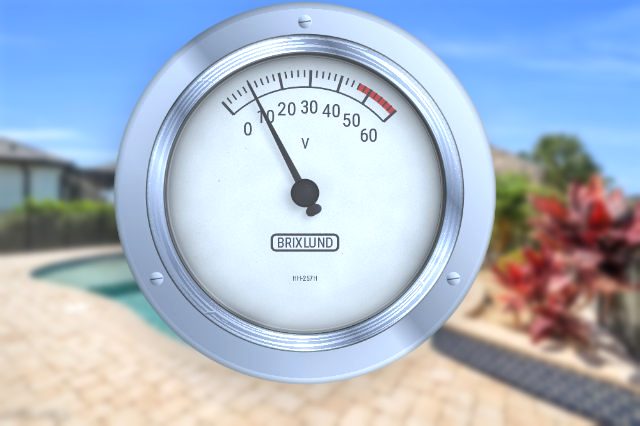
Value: 10 V
